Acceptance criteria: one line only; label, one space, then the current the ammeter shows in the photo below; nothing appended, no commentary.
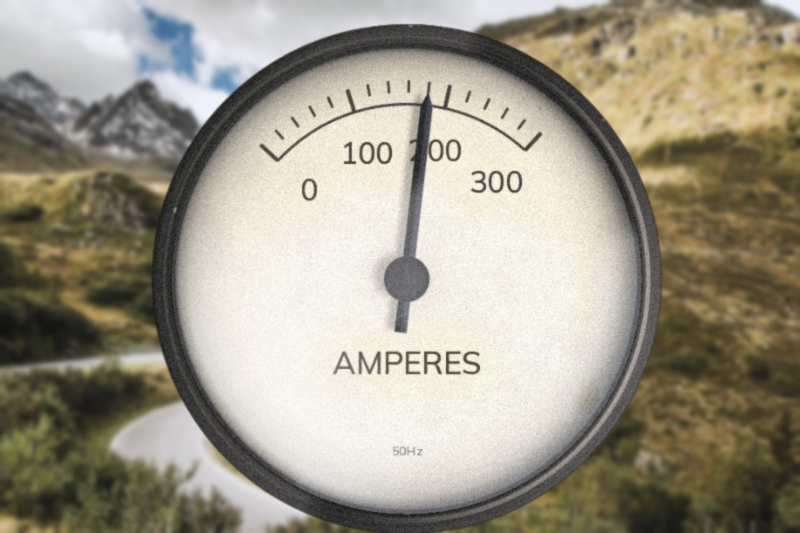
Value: 180 A
